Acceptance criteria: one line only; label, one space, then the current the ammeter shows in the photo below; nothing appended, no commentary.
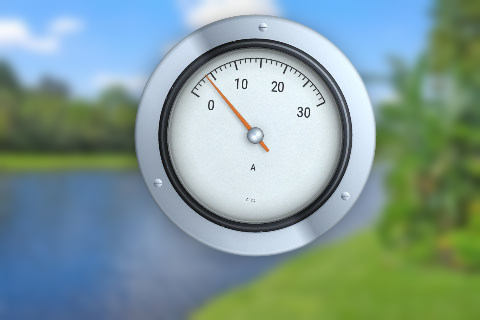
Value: 4 A
